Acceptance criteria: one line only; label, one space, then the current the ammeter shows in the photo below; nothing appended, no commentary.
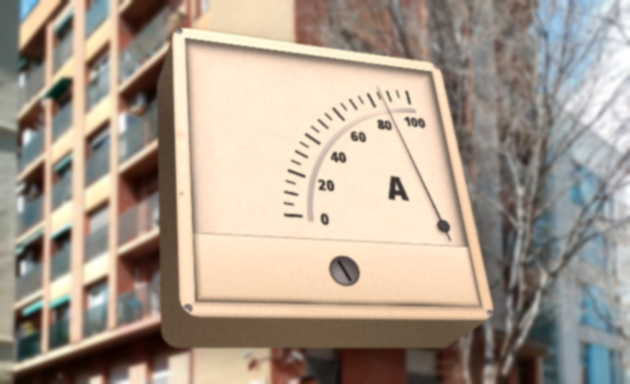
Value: 85 A
